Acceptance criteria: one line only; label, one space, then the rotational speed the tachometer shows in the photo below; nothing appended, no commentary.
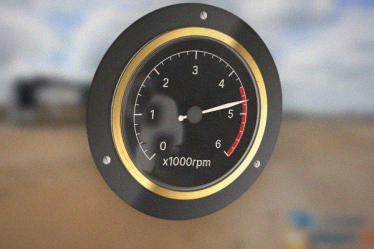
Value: 4700 rpm
